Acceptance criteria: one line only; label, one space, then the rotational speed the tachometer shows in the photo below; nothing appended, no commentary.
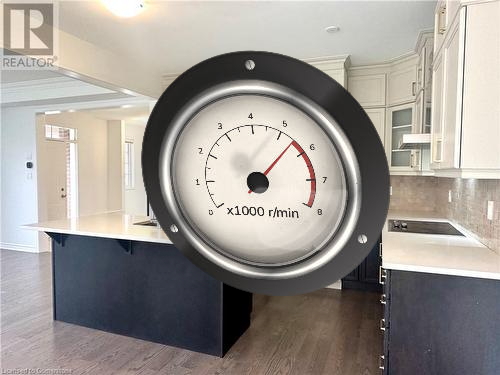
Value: 5500 rpm
